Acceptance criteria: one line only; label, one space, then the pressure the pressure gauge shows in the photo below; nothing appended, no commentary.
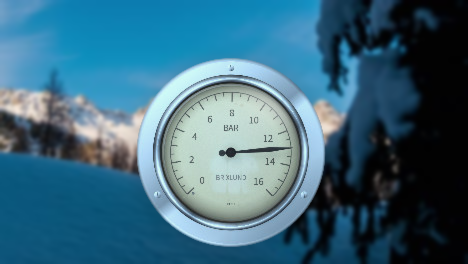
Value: 13 bar
